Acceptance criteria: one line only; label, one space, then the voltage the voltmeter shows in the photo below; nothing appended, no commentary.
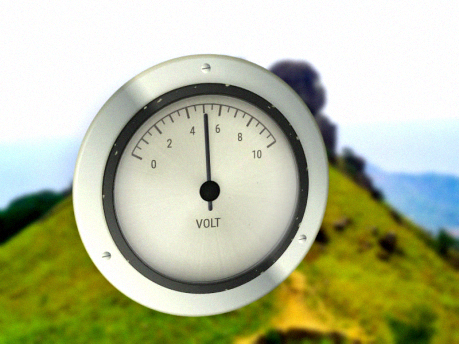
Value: 5 V
